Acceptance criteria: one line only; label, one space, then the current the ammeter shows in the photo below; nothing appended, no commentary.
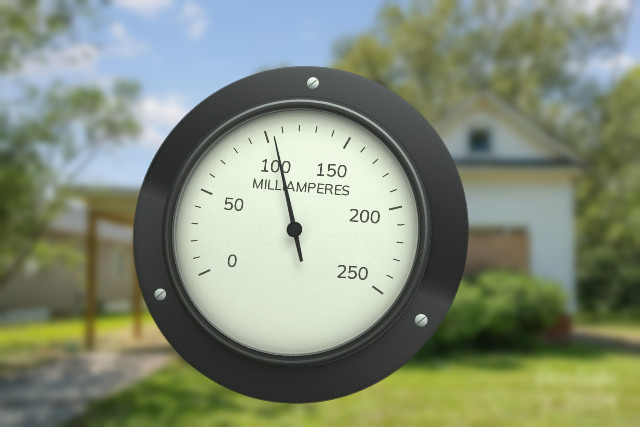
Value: 105 mA
